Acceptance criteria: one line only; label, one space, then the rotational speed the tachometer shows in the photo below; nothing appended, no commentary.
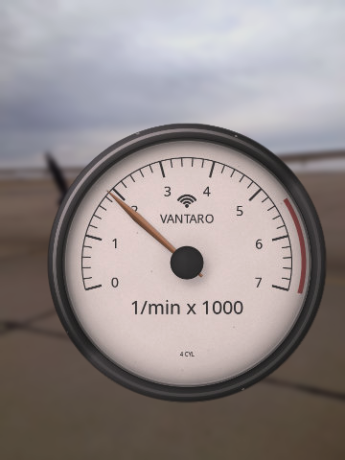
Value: 1900 rpm
